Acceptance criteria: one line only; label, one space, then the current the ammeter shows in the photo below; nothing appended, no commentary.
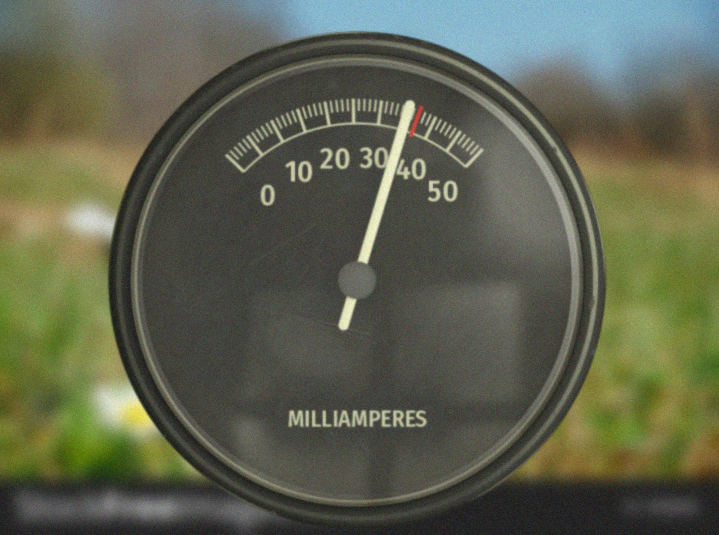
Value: 35 mA
